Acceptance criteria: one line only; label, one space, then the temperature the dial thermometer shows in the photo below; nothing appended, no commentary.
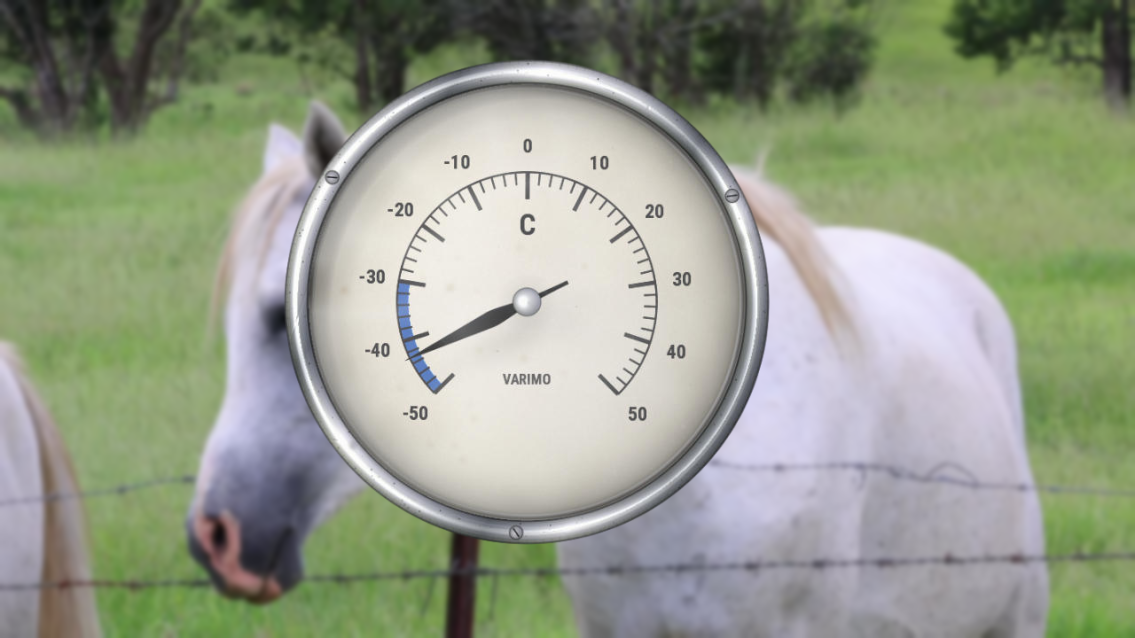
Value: -43 °C
